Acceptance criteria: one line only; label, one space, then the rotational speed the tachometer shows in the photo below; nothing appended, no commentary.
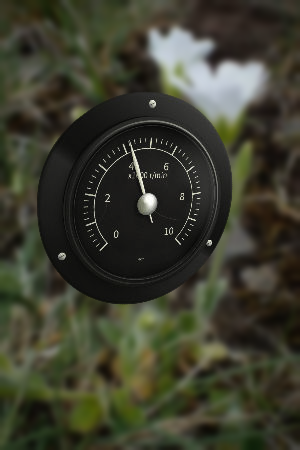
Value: 4200 rpm
